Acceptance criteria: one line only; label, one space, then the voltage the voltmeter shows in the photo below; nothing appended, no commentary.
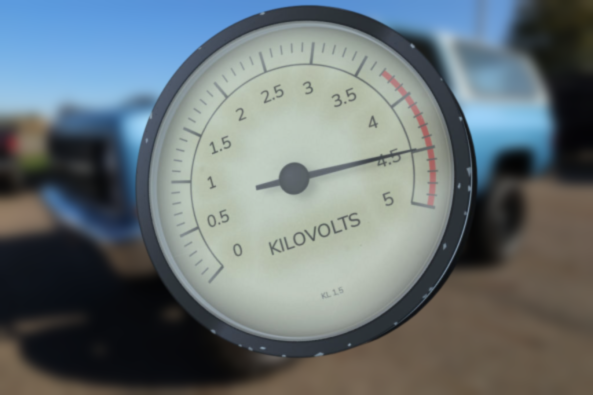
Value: 4.5 kV
